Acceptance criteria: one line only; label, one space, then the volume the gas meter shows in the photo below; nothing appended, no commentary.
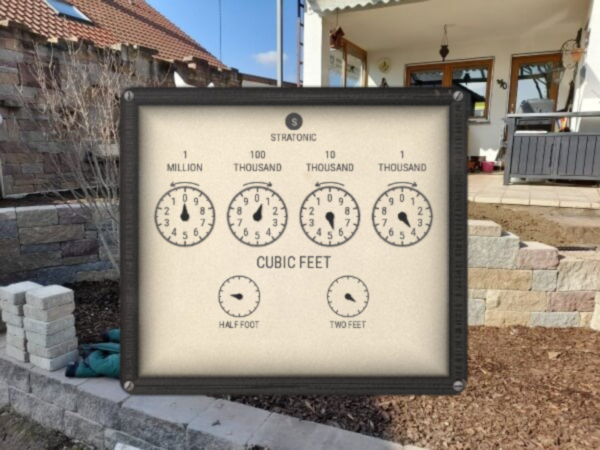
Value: 5400 ft³
